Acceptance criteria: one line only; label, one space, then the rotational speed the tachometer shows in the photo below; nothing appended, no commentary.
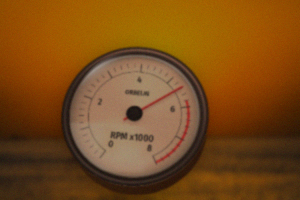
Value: 5400 rpm
